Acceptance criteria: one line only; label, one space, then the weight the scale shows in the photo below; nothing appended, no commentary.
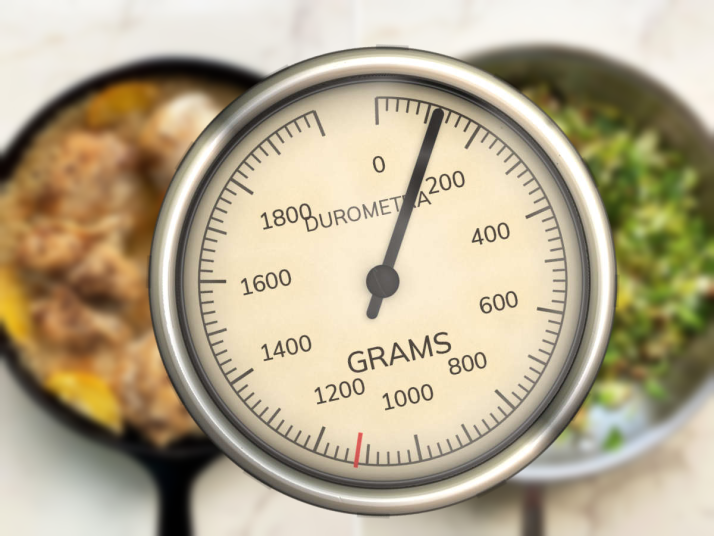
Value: 120 g
